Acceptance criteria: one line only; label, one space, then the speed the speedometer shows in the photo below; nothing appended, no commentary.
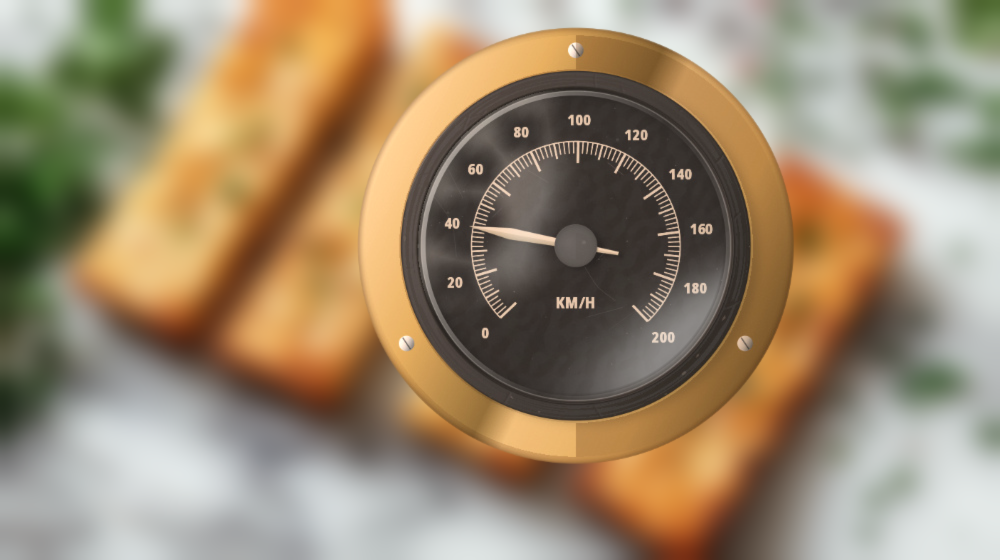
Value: 40 km/h
